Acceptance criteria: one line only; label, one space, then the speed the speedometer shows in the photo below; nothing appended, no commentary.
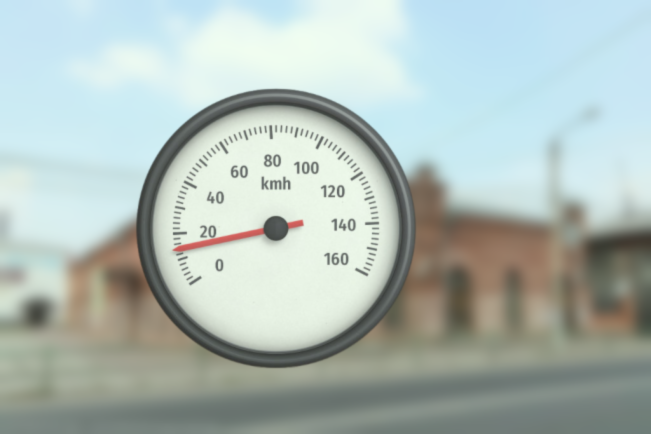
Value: 14 km/h
